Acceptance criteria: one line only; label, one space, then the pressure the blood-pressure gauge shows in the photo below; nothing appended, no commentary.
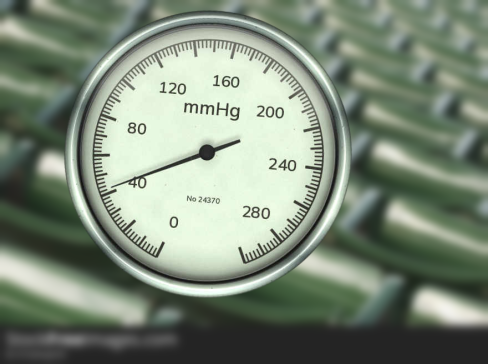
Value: 42 mmHg
